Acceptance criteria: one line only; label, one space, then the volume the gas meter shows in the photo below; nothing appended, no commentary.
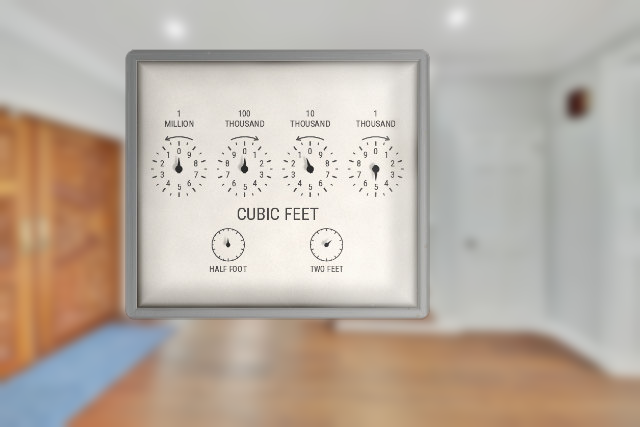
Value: 500 ft³
